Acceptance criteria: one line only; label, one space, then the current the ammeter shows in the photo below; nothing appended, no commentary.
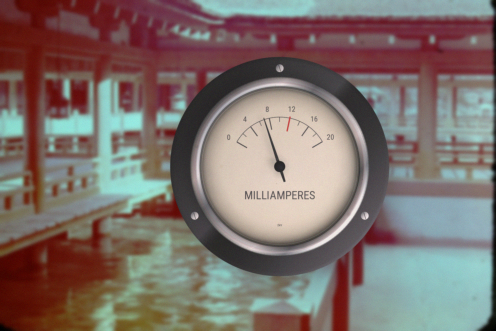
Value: 7 mA
